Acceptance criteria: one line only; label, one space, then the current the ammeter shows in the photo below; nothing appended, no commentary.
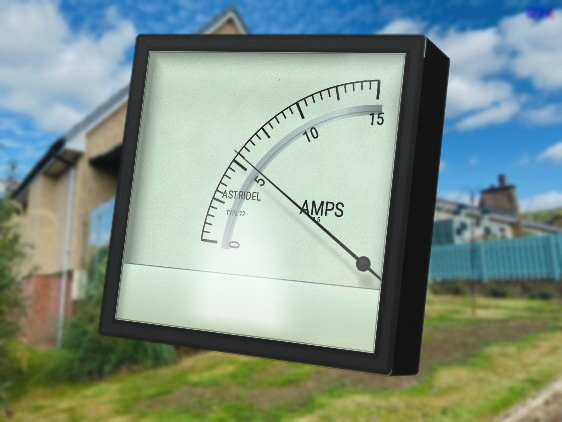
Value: 5.5 A
